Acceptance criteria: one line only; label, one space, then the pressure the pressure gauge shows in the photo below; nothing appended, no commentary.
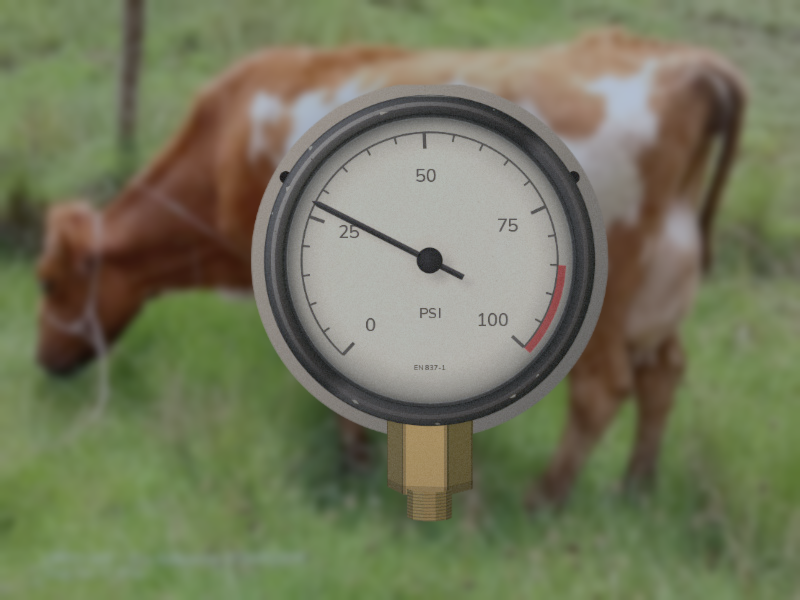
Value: 27.5 psi
